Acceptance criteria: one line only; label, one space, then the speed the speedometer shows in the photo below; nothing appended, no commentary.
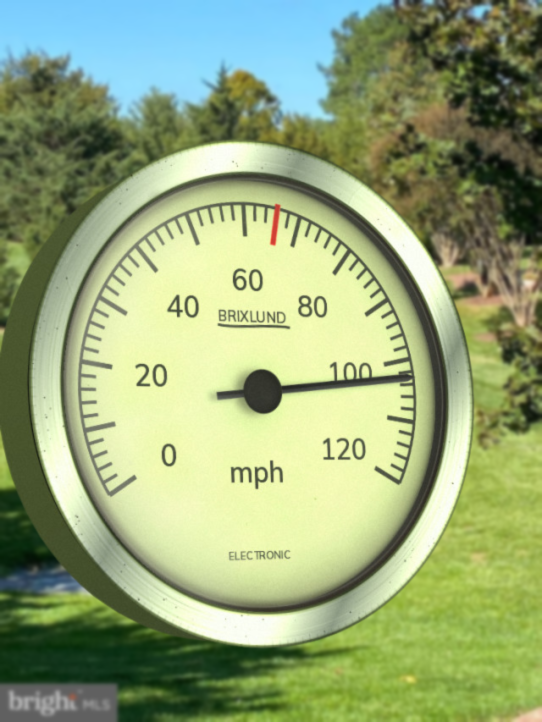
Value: 103 mph
